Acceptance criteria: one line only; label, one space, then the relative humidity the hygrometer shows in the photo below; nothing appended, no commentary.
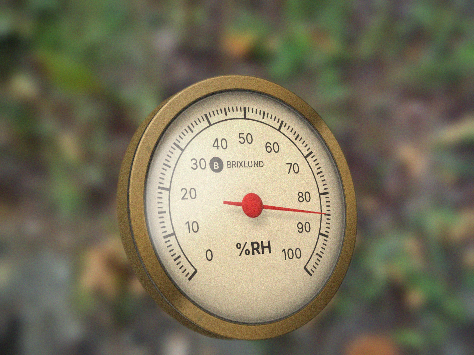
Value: 85 %
